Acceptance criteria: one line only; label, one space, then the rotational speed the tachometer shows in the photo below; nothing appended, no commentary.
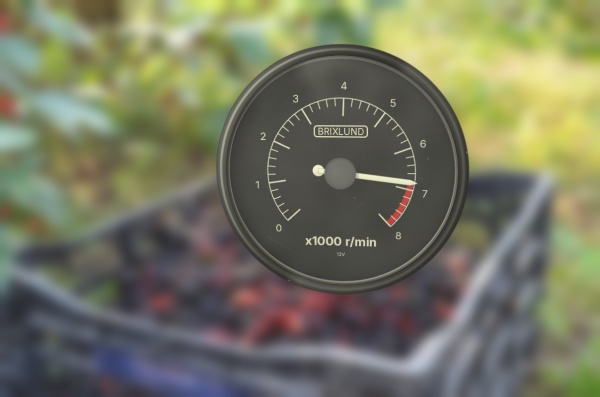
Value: 6800 rpm
